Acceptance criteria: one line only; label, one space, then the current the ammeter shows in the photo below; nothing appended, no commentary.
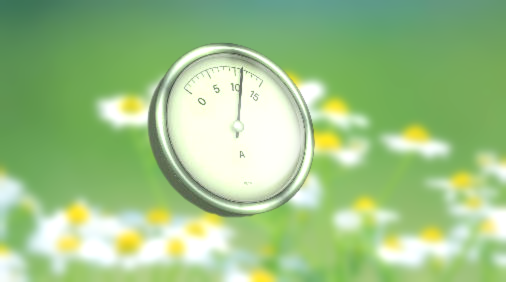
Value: 11 A
